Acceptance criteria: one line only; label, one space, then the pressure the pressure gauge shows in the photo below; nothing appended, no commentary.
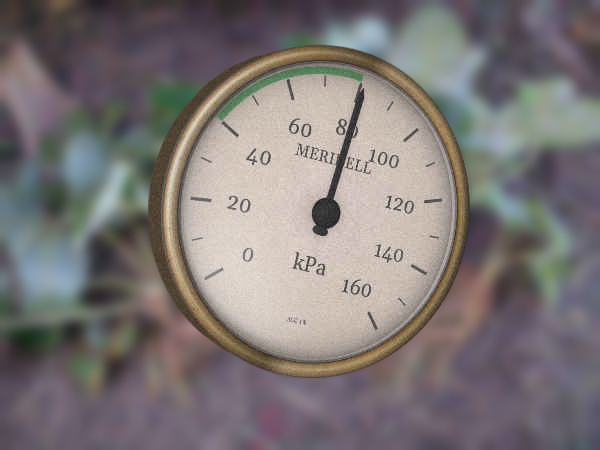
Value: 80 kPa
